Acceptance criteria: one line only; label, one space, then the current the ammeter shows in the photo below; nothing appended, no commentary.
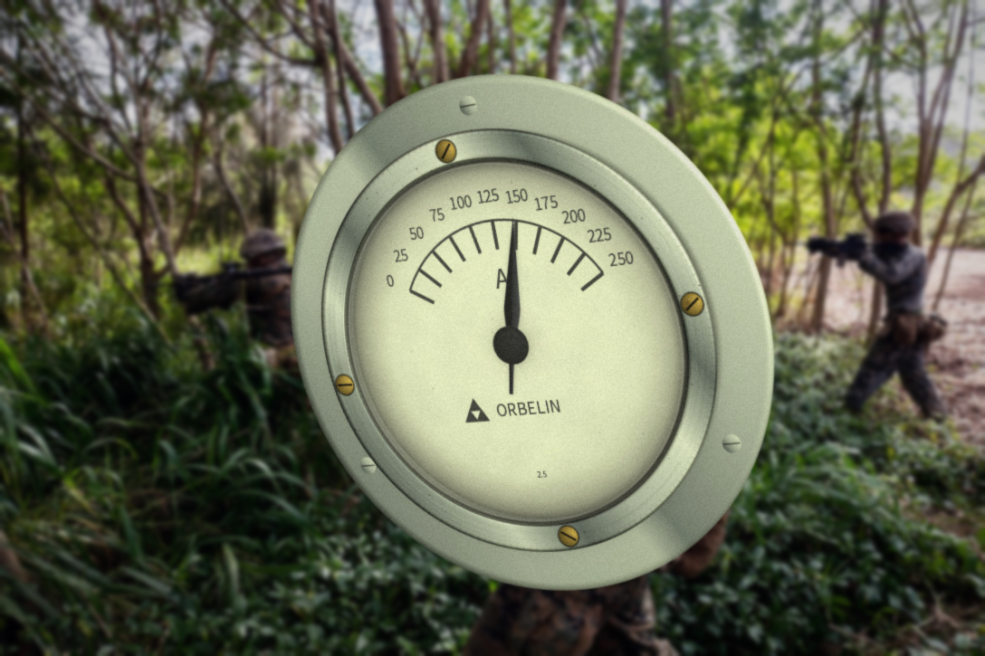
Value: 150 A
